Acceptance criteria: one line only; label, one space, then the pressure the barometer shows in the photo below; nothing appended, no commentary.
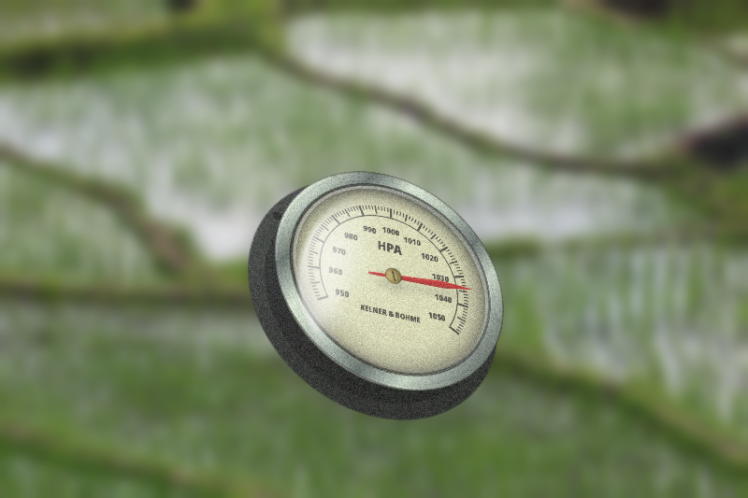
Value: 1035 hPa
